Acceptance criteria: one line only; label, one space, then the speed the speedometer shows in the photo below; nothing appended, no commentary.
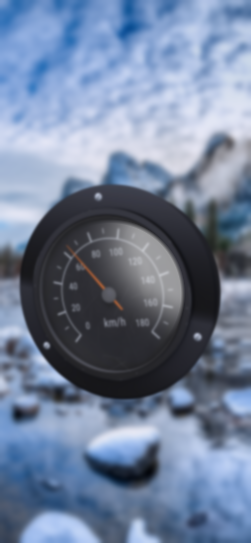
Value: 65 km/h
